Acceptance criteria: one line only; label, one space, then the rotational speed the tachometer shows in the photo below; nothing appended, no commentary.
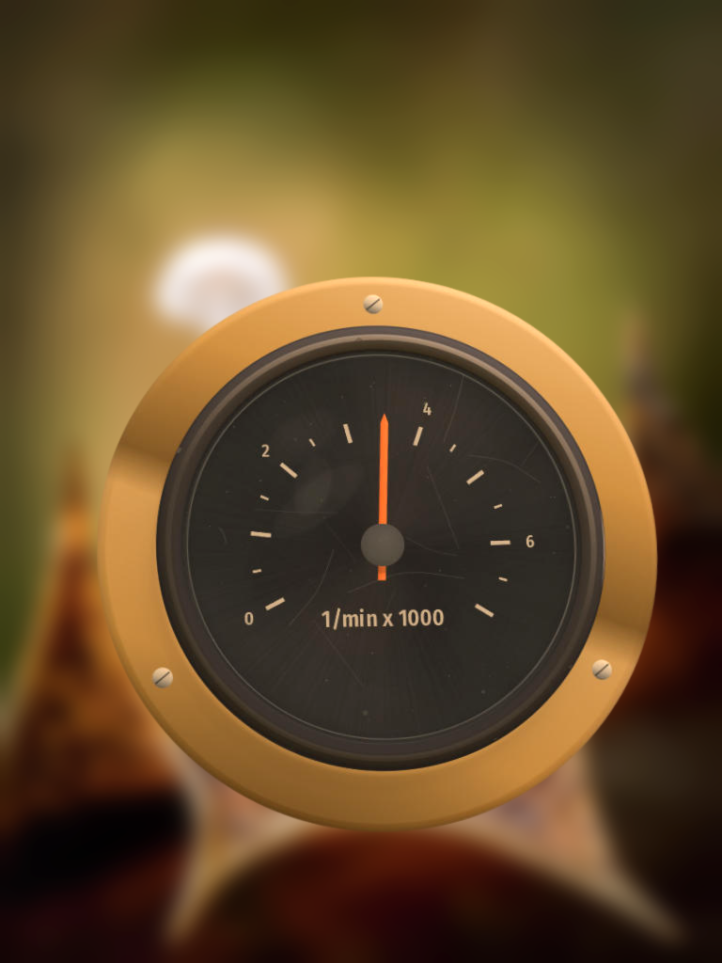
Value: 3500 rpm
